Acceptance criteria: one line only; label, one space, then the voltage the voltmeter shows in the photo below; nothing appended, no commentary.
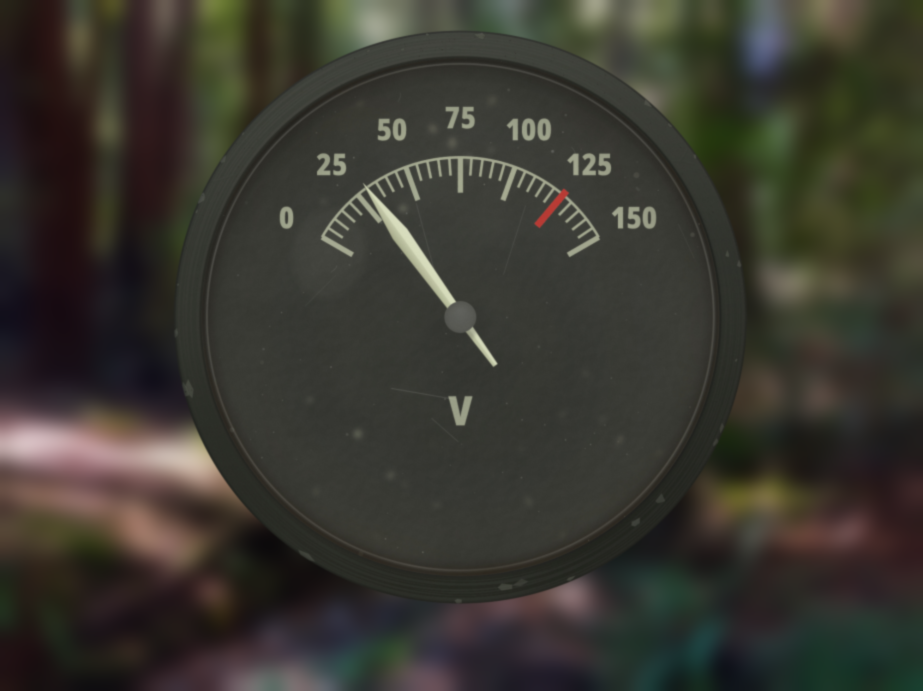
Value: 30 V
